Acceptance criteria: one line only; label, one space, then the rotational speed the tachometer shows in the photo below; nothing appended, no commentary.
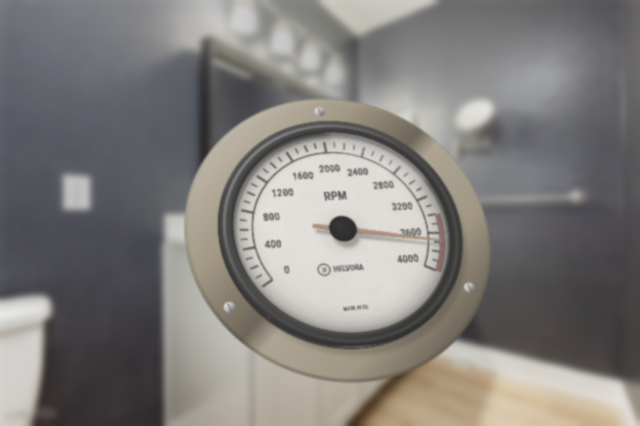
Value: 3700 rpm
